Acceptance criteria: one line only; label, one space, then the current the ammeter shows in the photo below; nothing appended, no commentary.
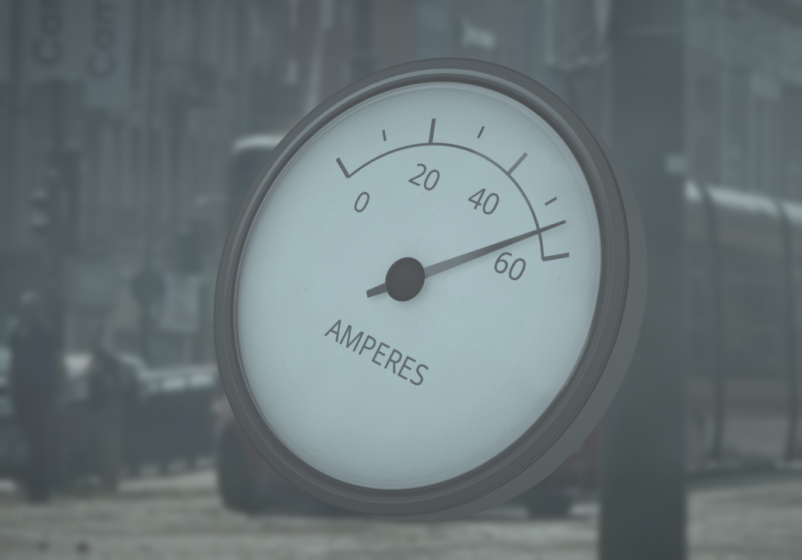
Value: 55 A
